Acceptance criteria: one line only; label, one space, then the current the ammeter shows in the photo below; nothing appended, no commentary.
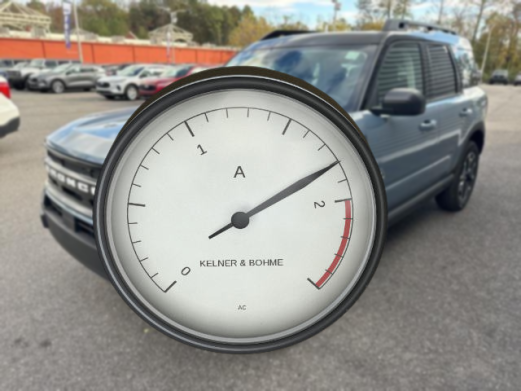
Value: 1.8 A
